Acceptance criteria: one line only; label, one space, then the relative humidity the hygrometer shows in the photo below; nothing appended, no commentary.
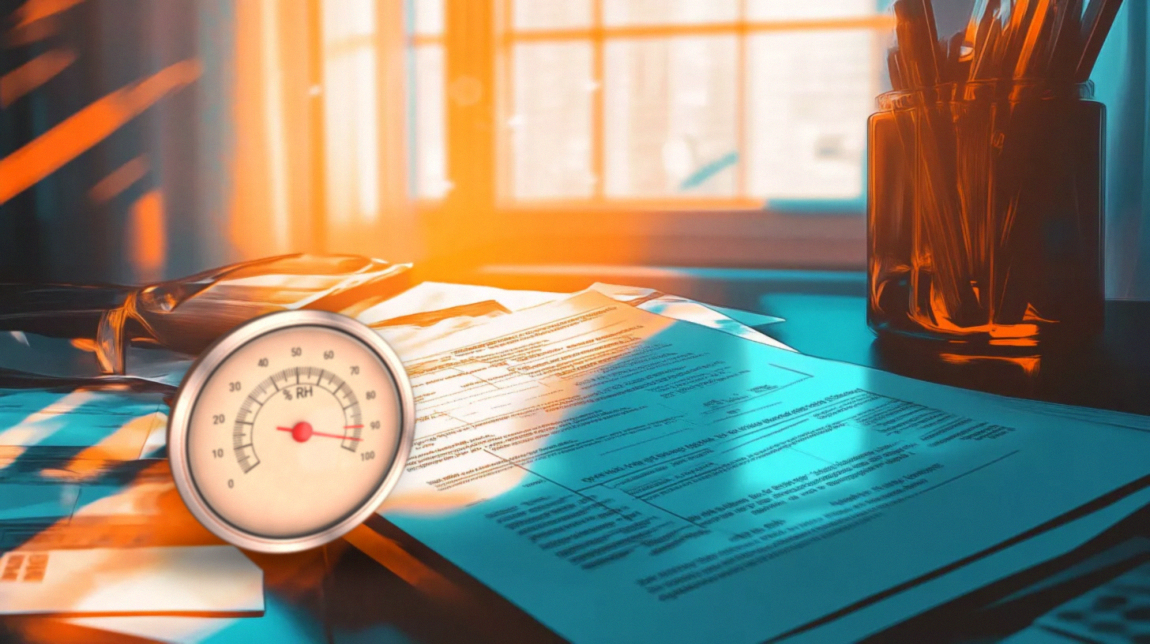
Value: 95 %
